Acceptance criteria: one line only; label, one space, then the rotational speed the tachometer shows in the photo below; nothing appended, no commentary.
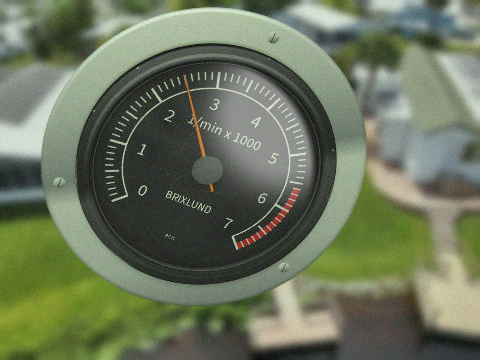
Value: 2500 rpm
